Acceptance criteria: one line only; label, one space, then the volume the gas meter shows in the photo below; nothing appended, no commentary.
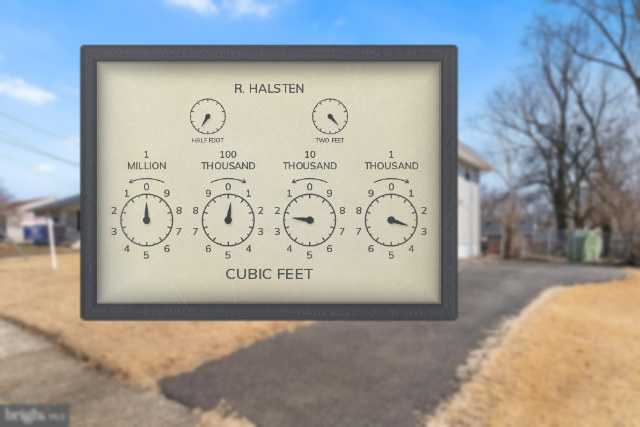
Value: 2300 ft³
